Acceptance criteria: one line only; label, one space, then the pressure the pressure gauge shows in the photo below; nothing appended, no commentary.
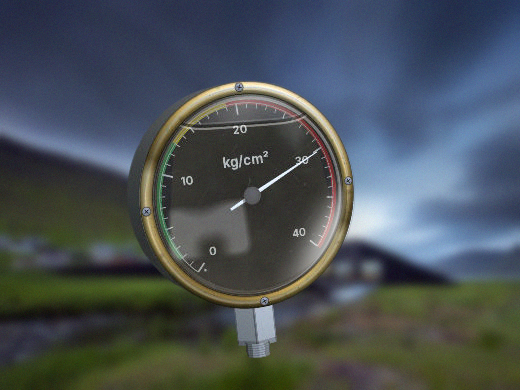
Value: 30 kg/cm²
